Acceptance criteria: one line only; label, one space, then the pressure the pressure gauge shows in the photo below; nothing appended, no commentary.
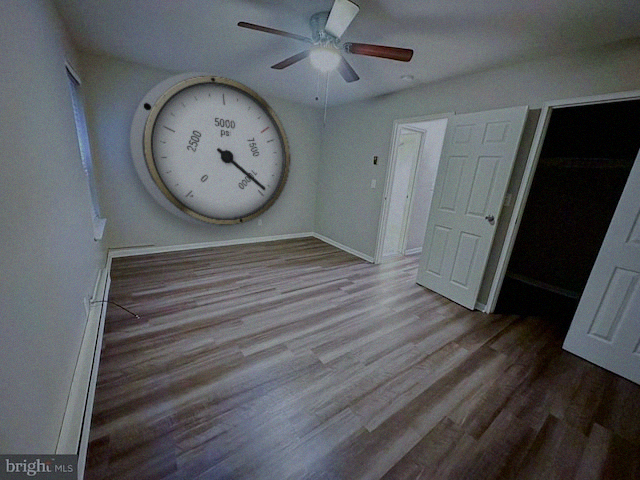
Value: 9750 psi
